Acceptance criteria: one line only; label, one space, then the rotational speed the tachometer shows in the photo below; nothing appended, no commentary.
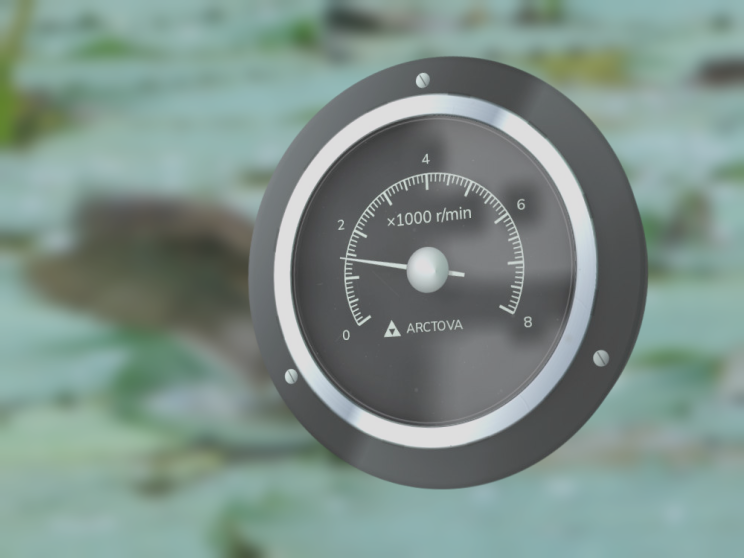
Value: 1400 rpm
